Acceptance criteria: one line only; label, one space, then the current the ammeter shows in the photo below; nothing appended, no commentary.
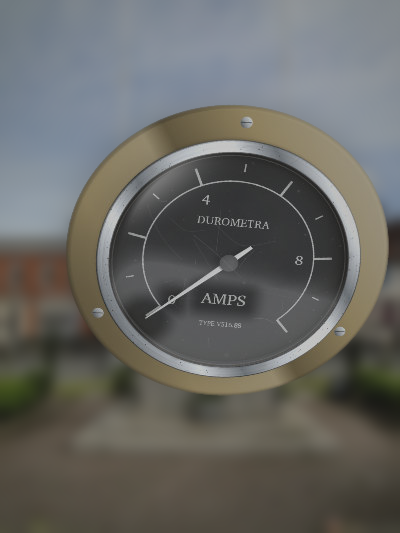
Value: 0 A
